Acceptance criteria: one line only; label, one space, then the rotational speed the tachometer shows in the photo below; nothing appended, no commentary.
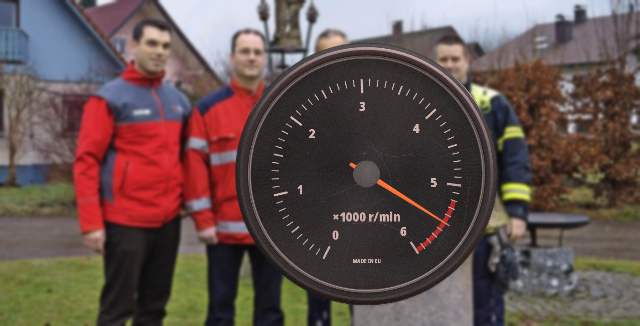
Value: 5500 rpm
